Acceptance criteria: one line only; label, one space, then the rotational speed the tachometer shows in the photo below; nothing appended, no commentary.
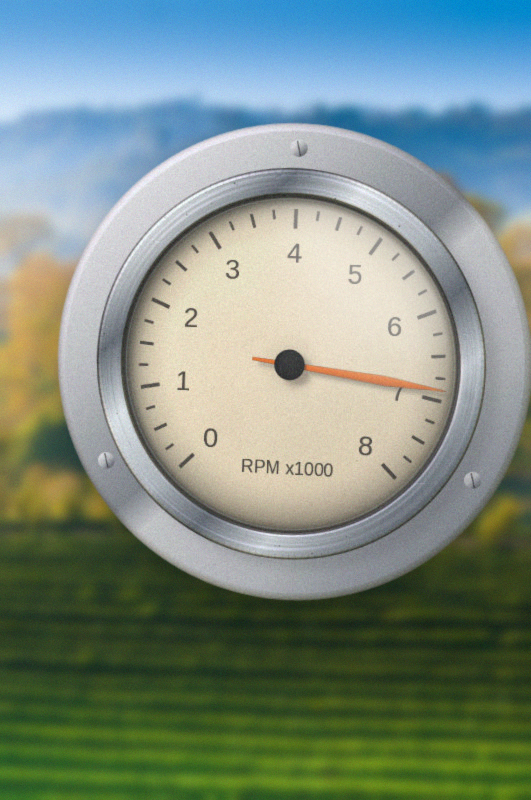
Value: 6875 rpm
